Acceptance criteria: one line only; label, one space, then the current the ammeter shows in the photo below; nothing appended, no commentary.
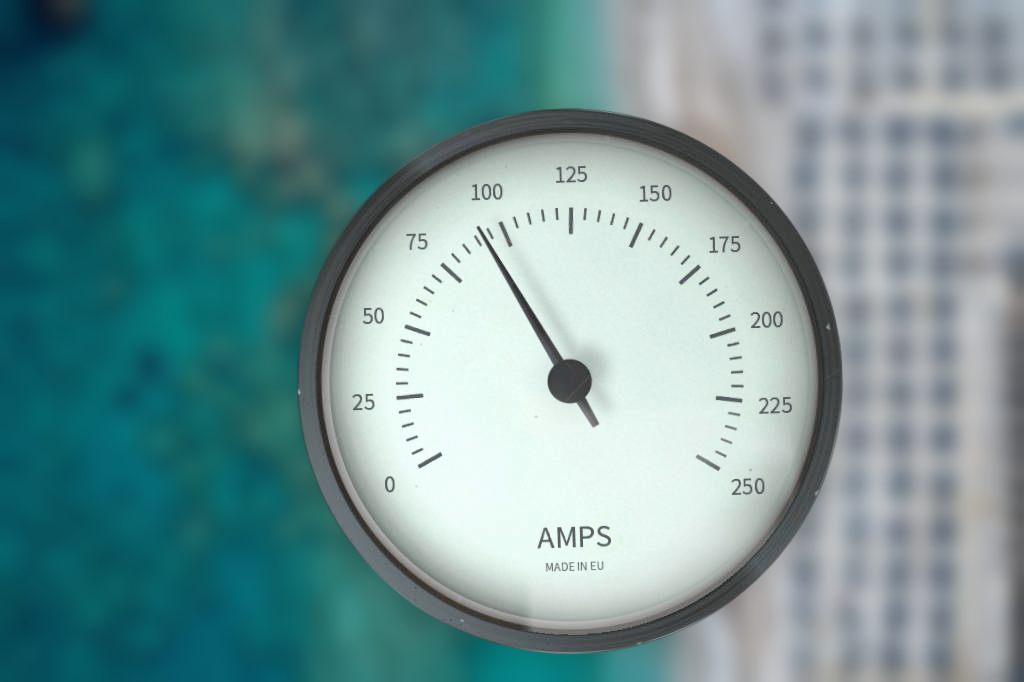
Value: 92.5 A
